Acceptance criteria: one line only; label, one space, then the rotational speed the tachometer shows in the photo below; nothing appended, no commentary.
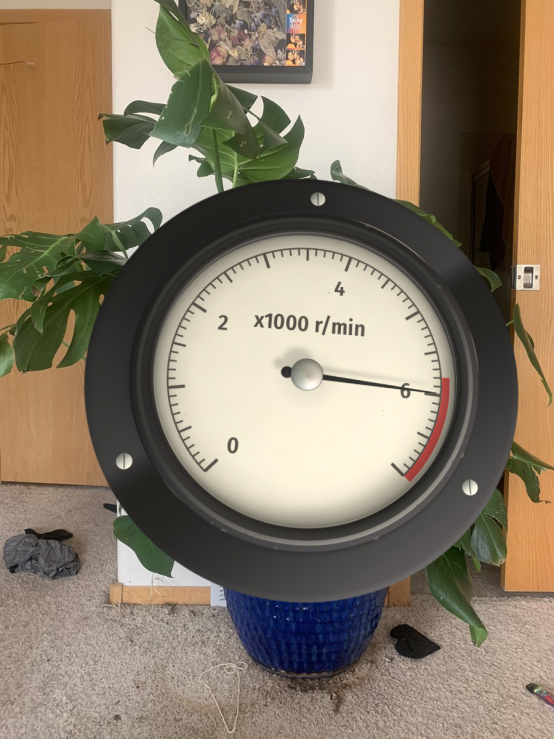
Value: 6000 rpm
